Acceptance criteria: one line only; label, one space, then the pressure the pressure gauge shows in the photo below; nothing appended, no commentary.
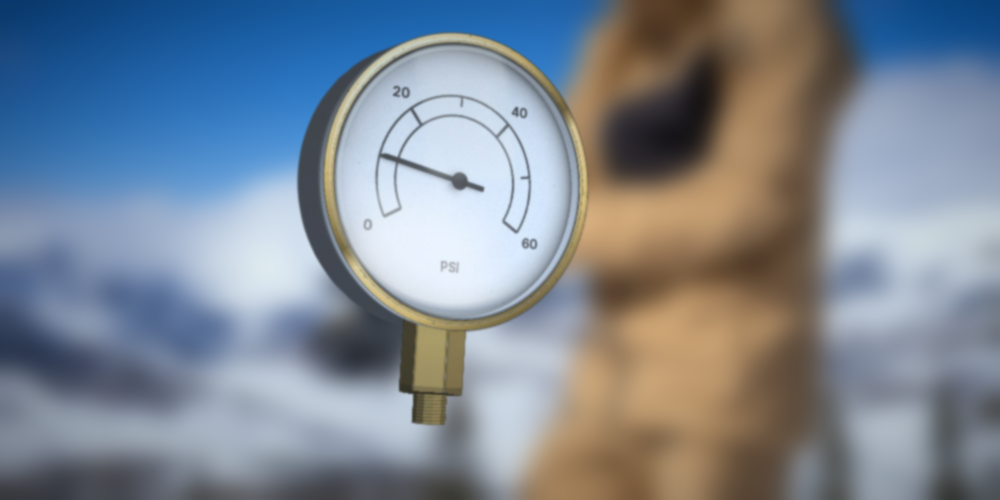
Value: 10 psi
